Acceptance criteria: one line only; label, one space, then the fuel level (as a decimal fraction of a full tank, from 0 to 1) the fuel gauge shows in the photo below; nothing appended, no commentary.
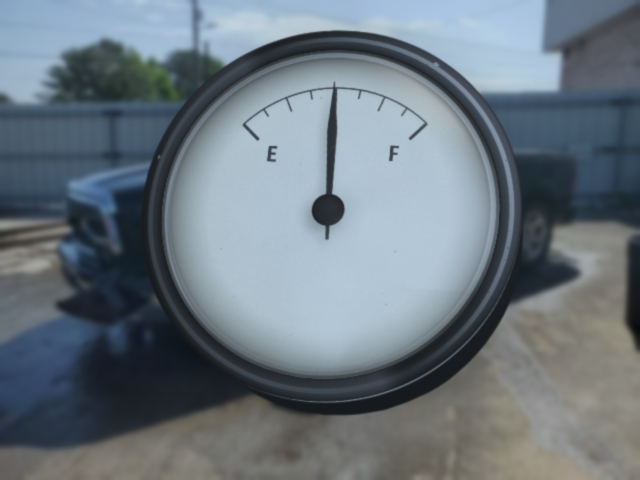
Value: 0.5
